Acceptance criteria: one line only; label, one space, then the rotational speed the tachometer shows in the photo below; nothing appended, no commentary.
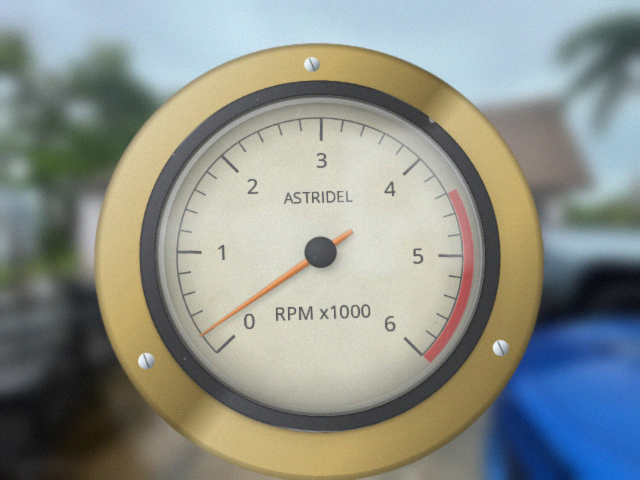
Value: 200 rpm
